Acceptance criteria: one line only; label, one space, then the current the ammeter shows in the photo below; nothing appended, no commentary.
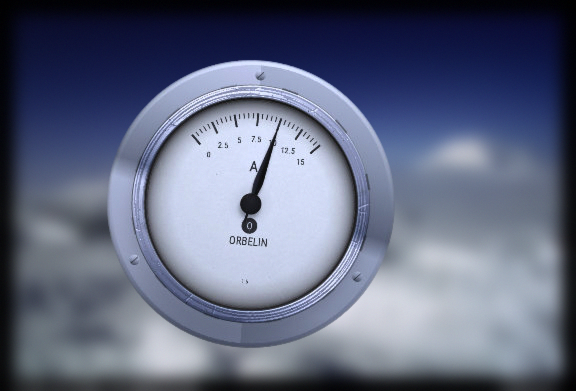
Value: 10 A
